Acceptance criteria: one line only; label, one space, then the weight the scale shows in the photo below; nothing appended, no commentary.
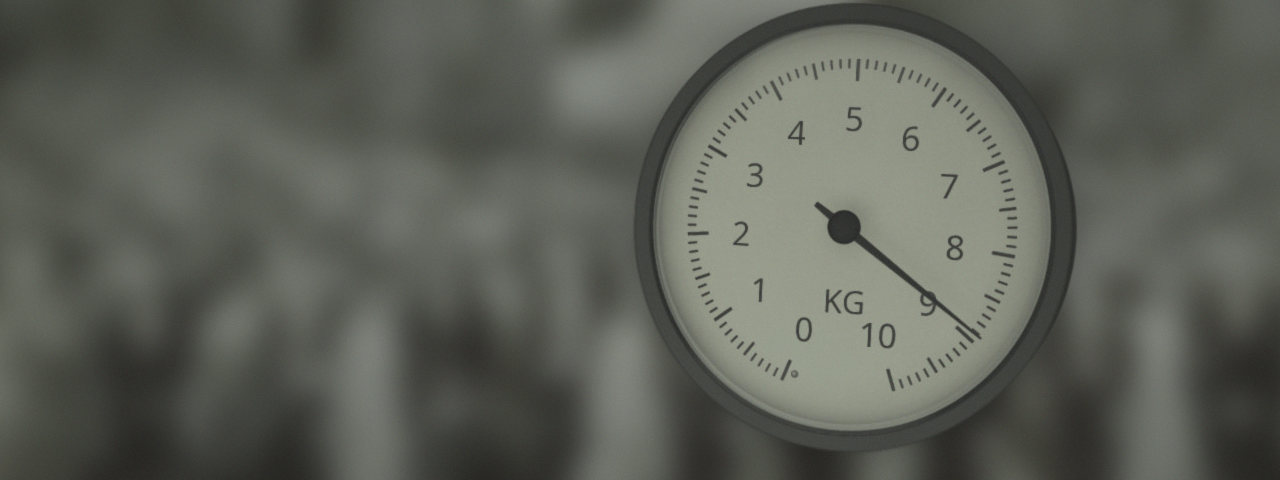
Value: 8.9 kg
